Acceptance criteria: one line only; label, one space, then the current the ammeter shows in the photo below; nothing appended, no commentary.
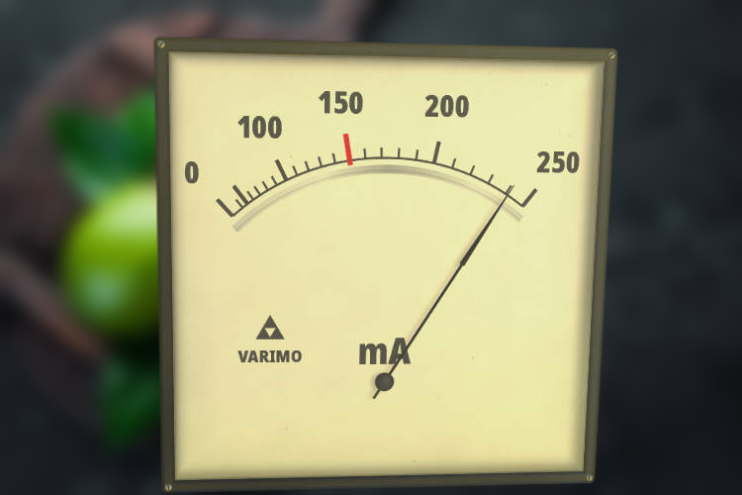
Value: 240 mA
